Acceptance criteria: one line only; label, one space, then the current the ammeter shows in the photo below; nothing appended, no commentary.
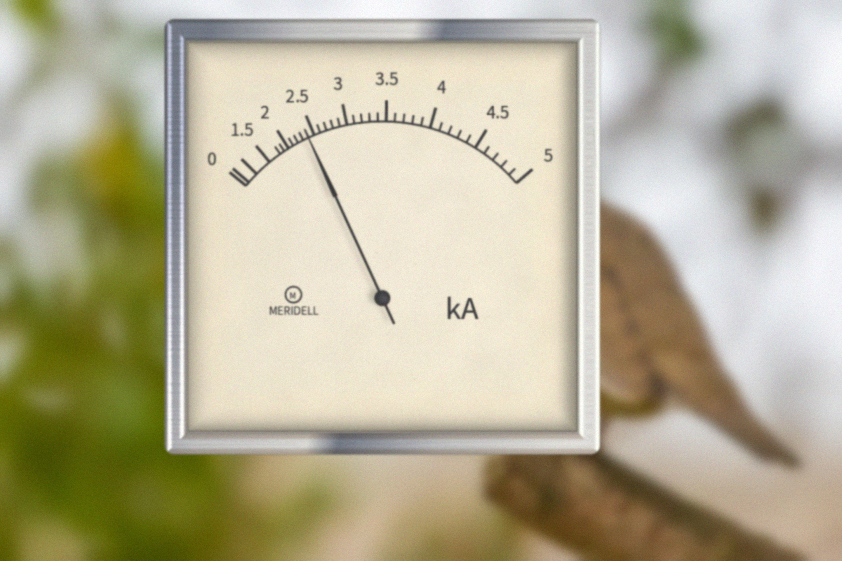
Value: 2.4 kA
